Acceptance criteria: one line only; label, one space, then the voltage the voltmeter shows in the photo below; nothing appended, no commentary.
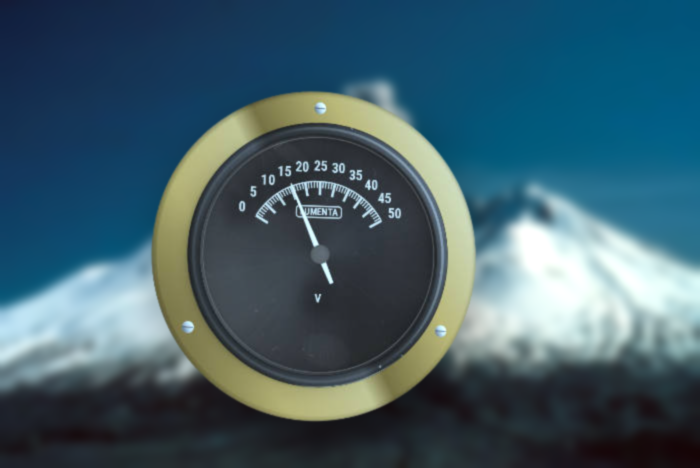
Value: 15 V
